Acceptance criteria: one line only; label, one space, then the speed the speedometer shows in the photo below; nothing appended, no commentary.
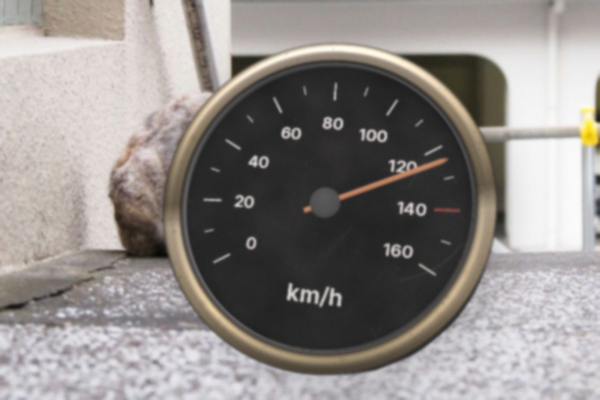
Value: 125 km/h
